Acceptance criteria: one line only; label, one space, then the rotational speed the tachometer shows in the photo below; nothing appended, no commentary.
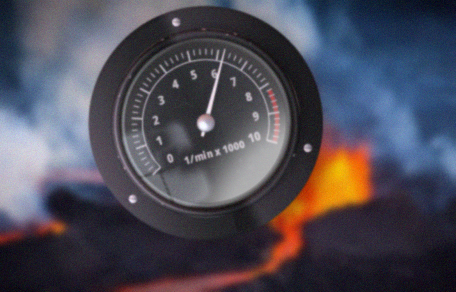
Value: 6200 rpm
